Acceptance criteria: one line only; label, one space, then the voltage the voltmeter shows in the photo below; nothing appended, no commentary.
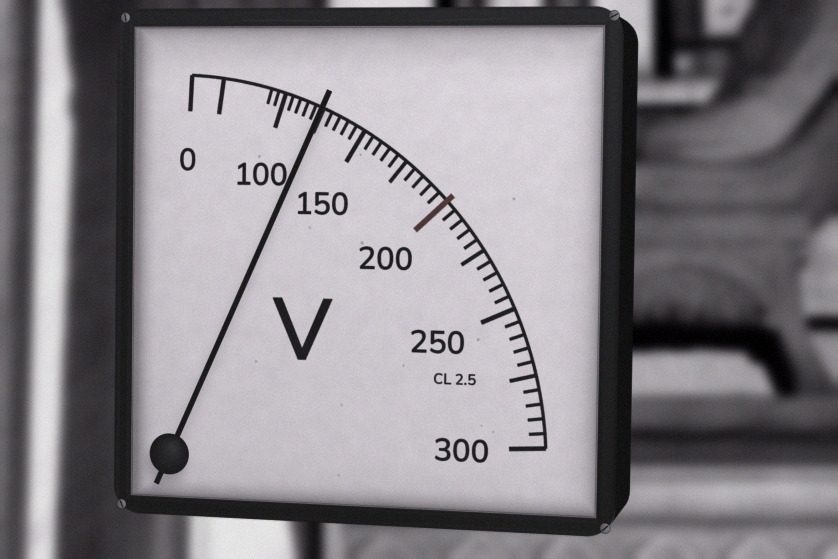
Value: 125 V
